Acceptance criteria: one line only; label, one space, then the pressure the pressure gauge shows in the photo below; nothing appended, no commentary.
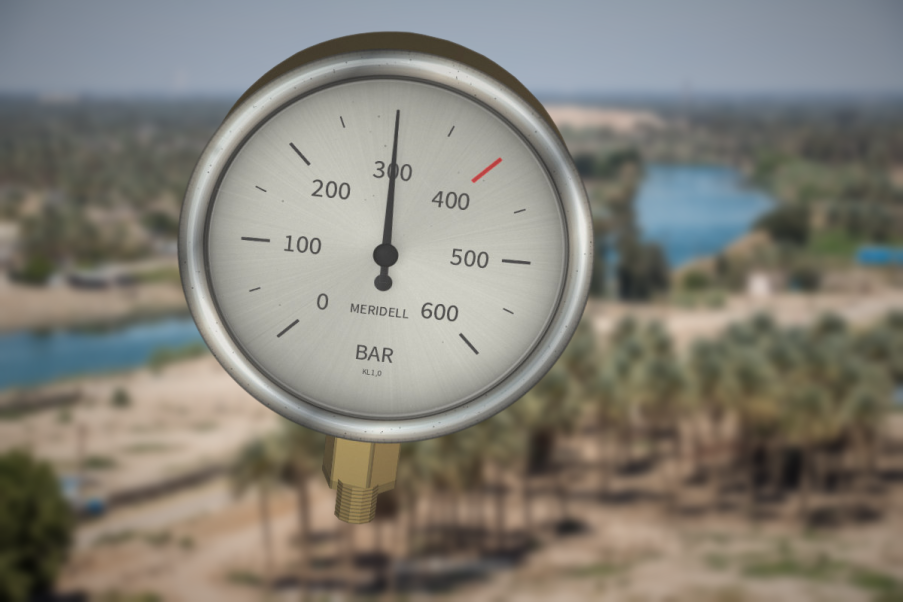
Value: 300 bar
